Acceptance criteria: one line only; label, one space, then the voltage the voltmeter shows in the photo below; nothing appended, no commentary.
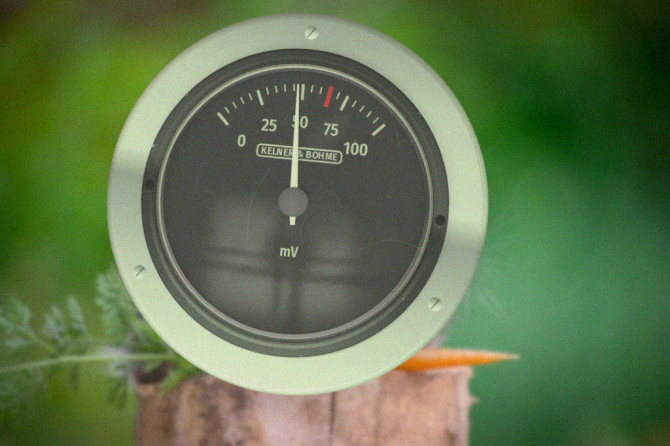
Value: 47.5 mV
